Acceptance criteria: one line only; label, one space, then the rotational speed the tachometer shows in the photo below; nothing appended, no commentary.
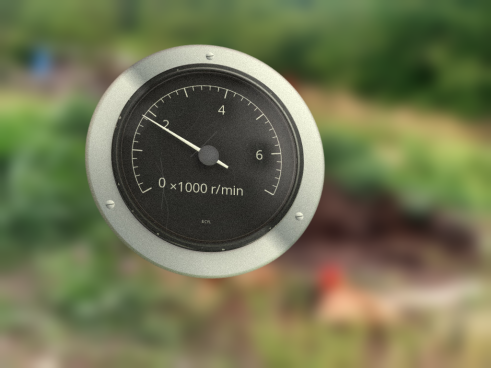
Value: 1800 rpm
